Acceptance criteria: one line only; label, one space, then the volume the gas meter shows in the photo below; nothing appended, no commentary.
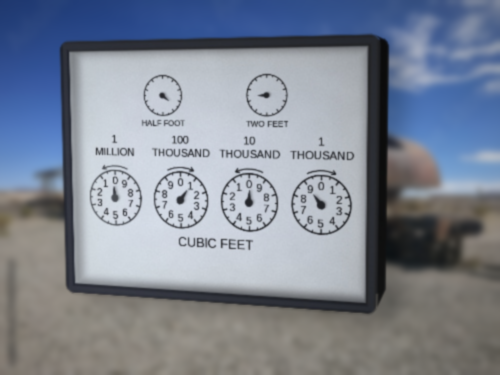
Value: 9900 ft³
